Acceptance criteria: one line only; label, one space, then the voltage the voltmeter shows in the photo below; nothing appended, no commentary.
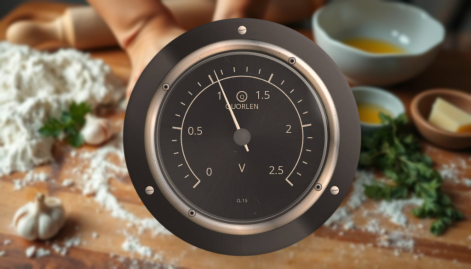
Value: 1.05 V
